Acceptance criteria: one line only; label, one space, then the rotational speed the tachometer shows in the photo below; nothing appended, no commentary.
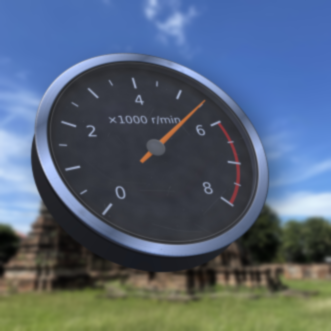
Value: 5500 rpm
